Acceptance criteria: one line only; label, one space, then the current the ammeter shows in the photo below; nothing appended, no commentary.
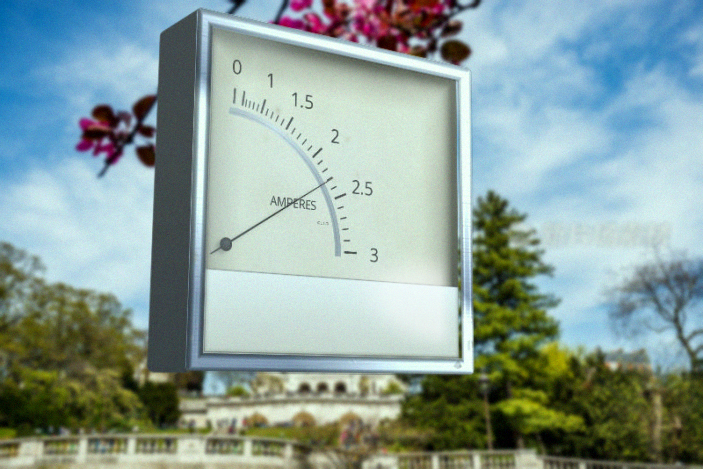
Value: 2.3 A
